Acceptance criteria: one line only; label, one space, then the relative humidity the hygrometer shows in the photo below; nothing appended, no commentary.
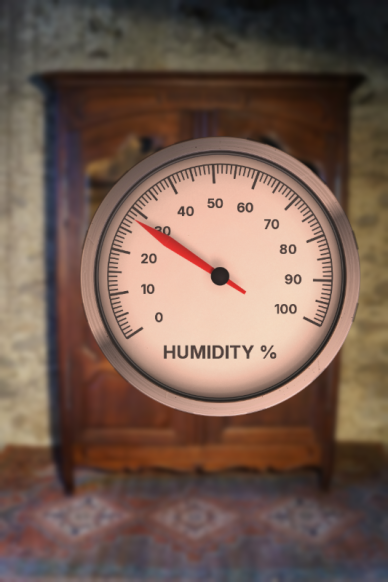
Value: 28 %
